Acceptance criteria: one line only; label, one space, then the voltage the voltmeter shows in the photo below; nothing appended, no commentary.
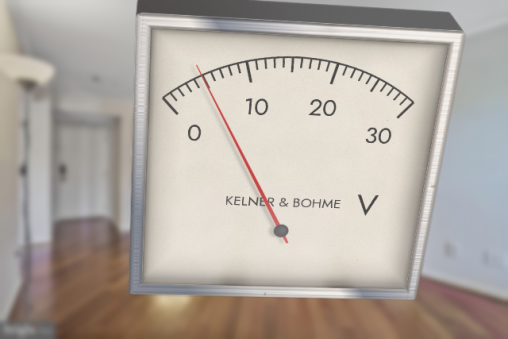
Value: 5 V
